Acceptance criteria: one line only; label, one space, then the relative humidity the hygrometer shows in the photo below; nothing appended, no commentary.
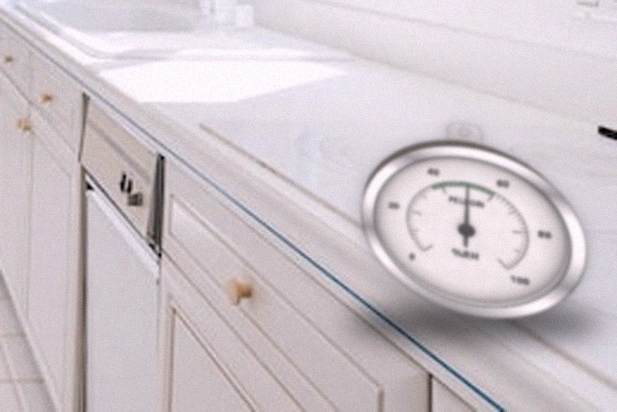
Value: 50 %
